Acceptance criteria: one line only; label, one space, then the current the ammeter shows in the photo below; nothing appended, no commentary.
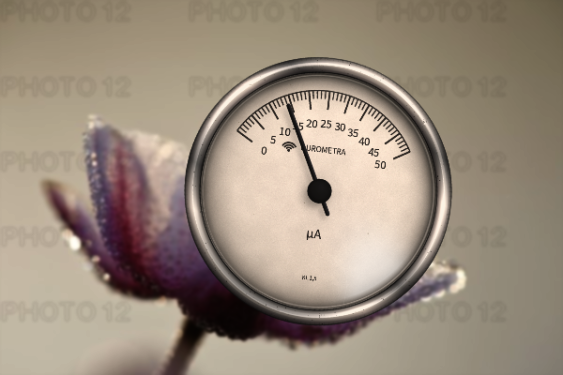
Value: 14 µA
